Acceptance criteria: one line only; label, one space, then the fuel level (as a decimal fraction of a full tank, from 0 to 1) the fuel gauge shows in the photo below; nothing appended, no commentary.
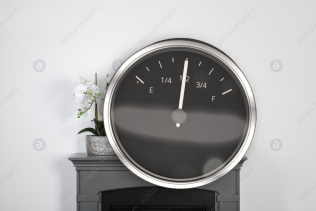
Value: 0.5
